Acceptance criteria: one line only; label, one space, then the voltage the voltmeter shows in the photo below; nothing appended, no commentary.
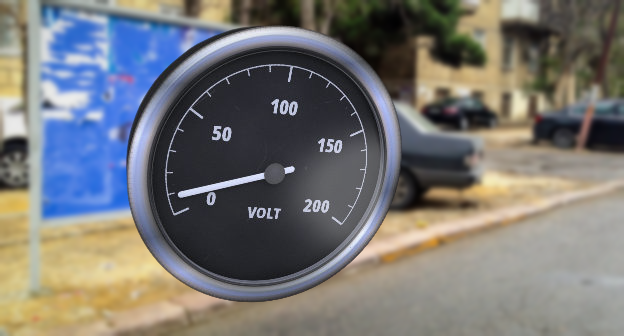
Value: 10 V
